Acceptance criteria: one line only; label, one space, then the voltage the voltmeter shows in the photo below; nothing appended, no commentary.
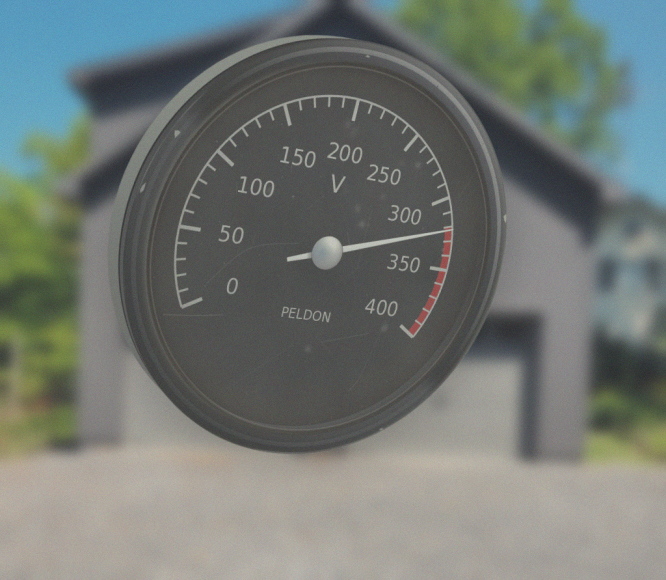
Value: 320 V
